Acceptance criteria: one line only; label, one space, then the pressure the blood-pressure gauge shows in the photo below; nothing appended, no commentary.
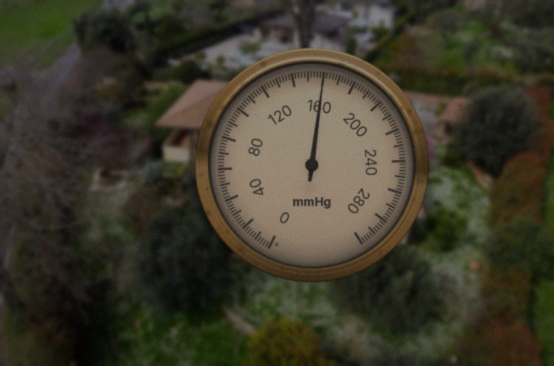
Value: 160 mmHg
